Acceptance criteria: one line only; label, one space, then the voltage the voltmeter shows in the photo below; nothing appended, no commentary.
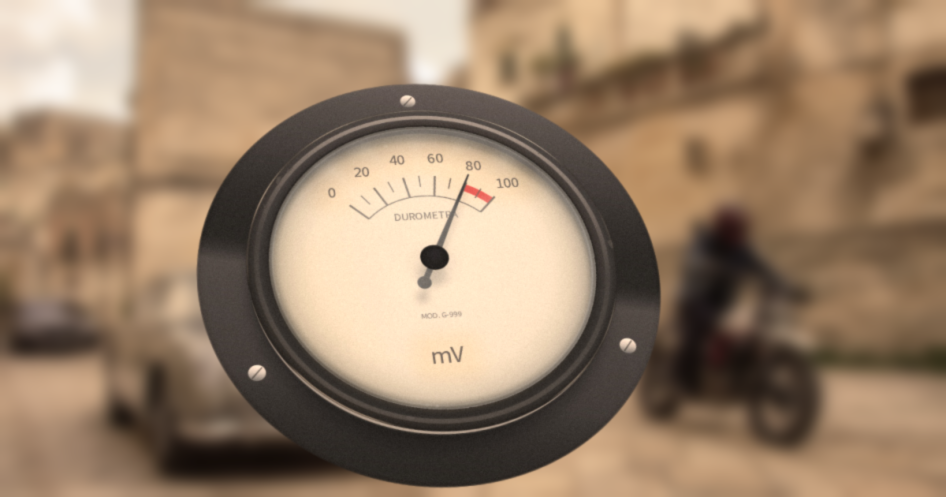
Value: 80 mV
